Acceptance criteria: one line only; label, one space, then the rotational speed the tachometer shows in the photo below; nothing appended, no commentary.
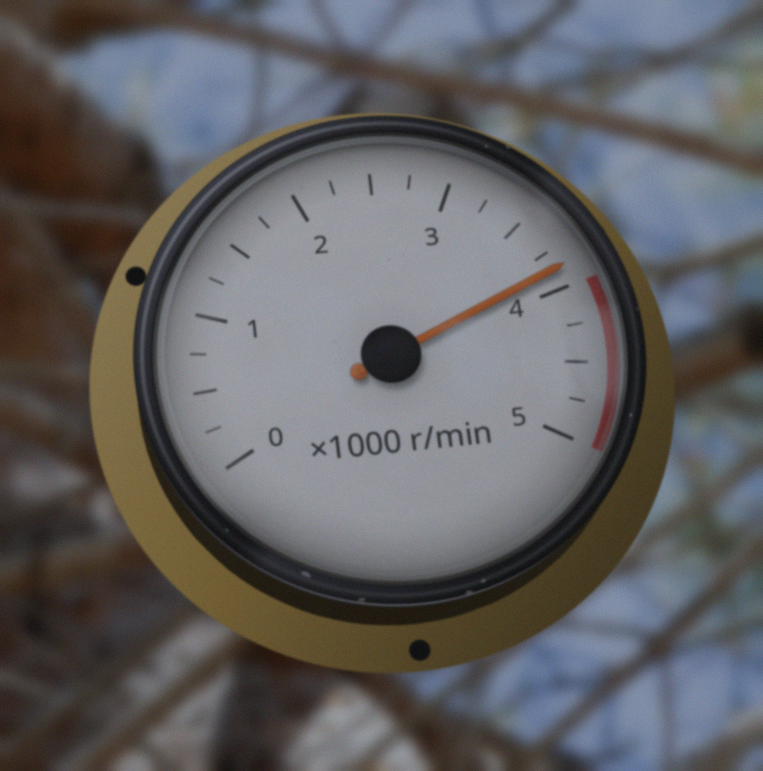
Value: 3875 rpm
